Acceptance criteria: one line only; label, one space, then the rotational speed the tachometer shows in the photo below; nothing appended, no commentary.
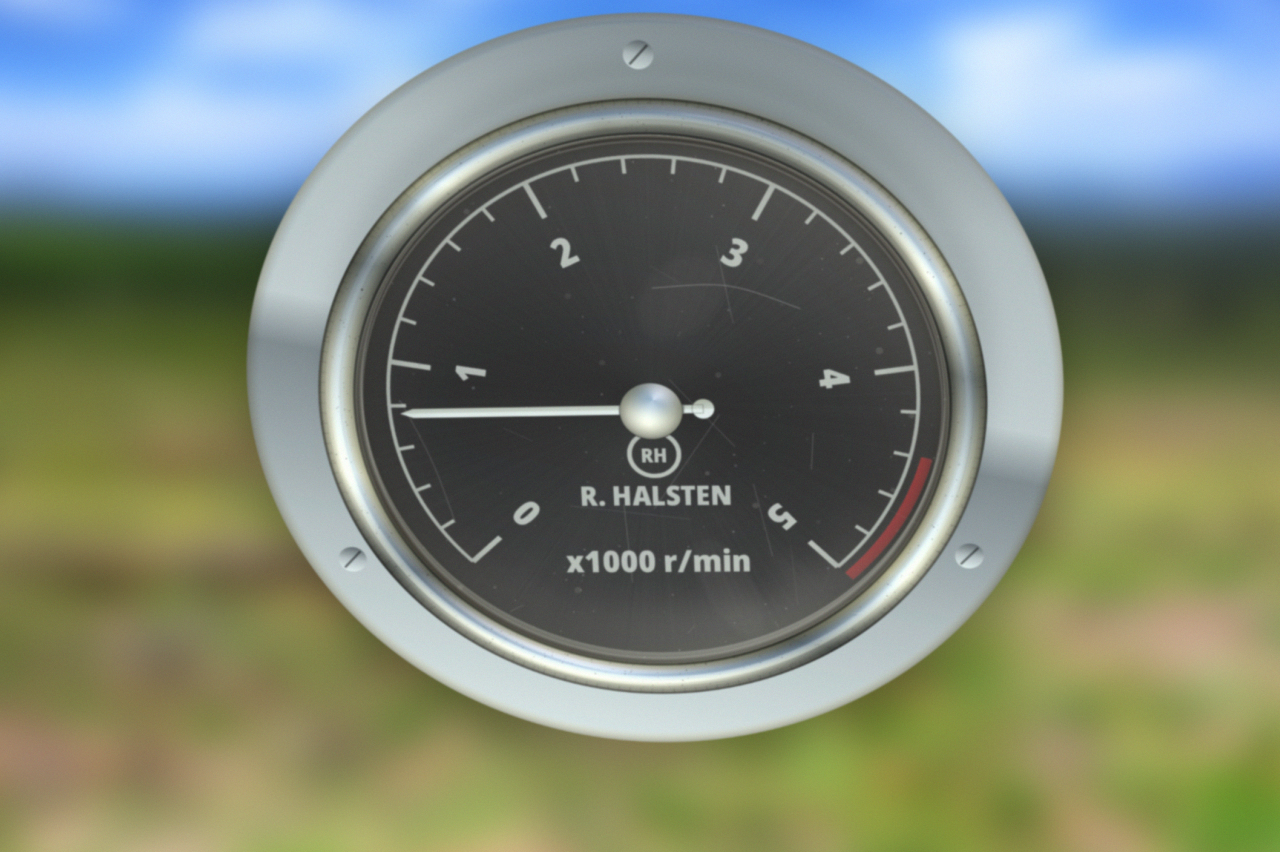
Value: 800 rpm
